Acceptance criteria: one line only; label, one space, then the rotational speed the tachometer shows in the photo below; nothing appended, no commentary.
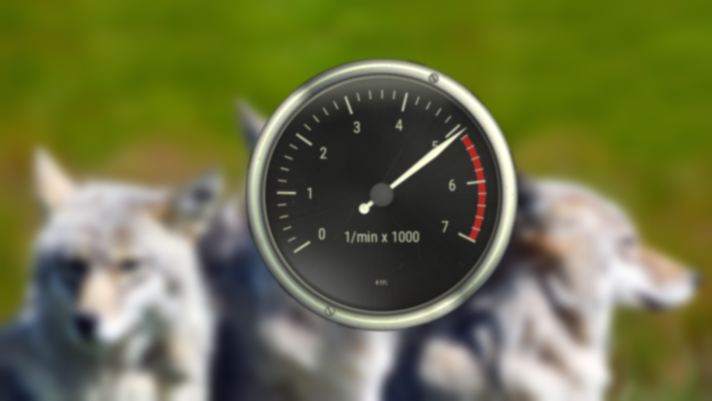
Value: 5100 rpm
